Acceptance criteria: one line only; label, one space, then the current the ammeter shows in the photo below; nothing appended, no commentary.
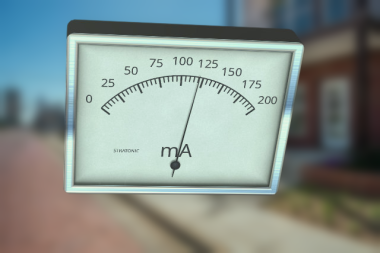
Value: 120 mA
